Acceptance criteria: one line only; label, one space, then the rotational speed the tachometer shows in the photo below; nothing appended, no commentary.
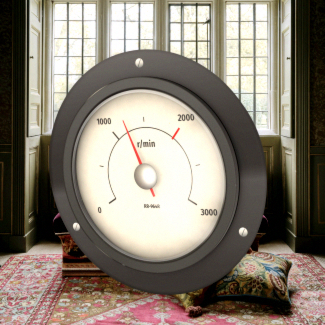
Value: 1250 rpm
